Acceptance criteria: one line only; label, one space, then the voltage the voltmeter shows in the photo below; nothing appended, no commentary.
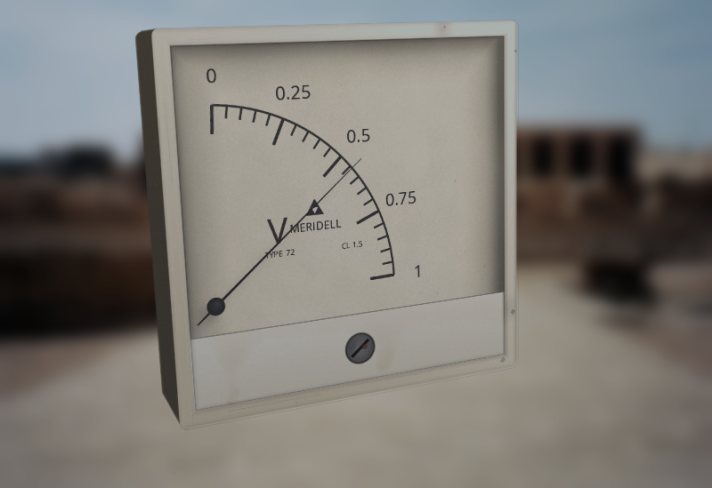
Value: 0.55 V
